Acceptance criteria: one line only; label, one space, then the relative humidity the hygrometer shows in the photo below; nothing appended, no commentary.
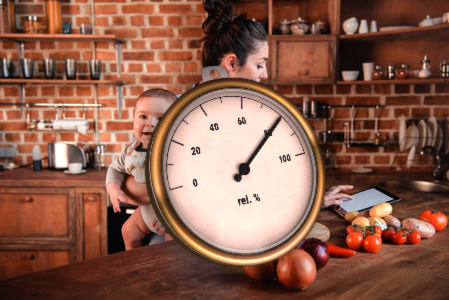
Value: 80 %
